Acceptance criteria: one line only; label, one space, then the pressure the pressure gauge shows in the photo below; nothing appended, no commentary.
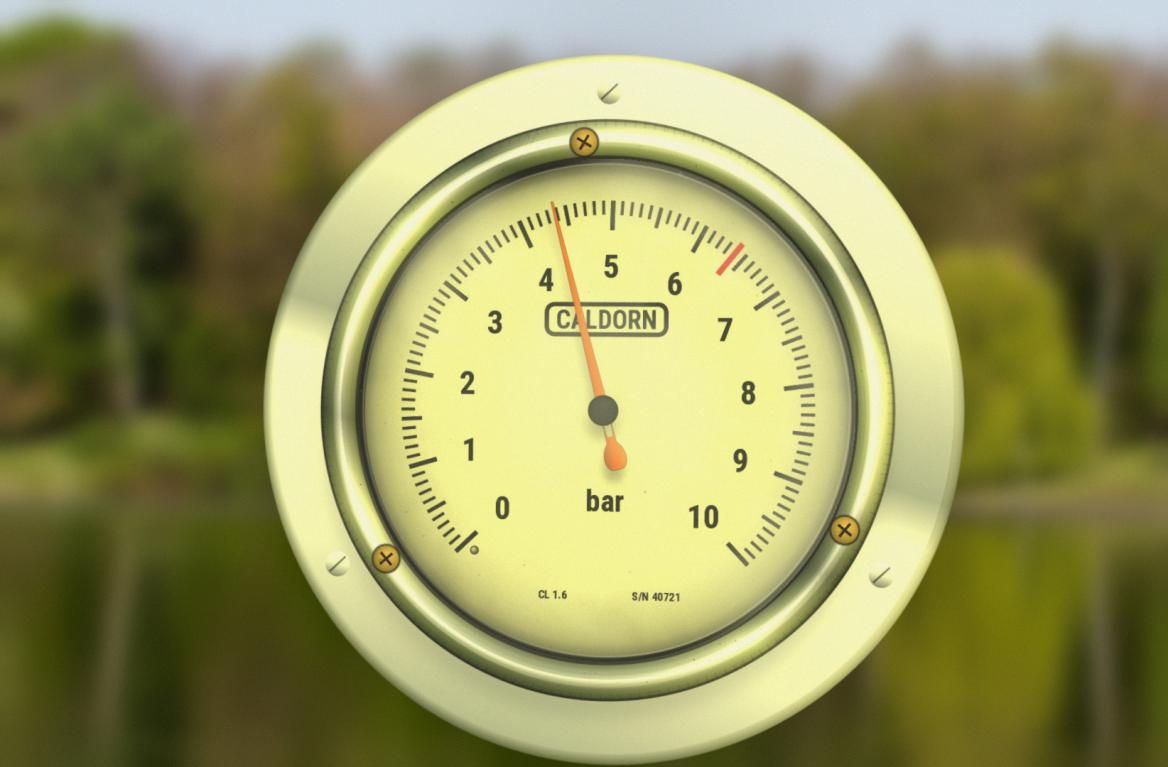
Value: 4.4 bar
